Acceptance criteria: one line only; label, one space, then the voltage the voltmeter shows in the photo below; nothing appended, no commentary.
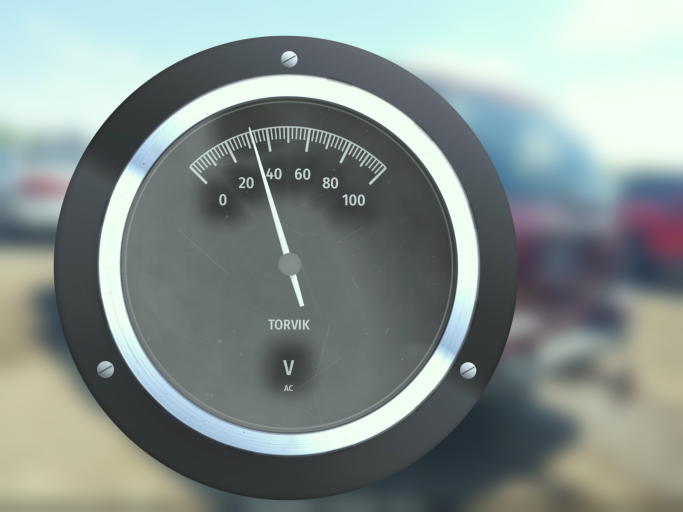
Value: 32 V
